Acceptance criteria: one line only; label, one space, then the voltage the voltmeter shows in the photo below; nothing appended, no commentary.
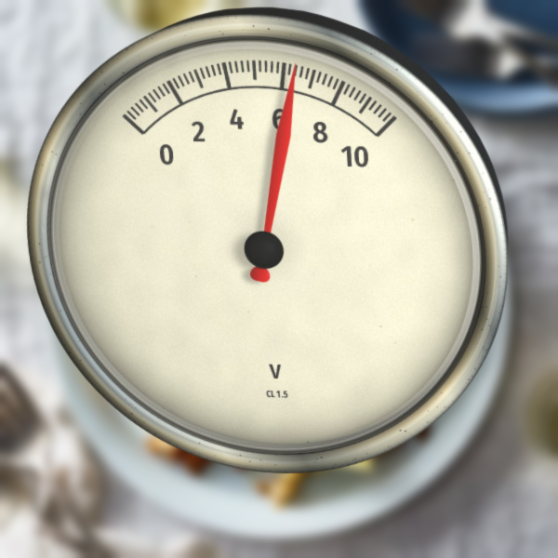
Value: 6.4 V
